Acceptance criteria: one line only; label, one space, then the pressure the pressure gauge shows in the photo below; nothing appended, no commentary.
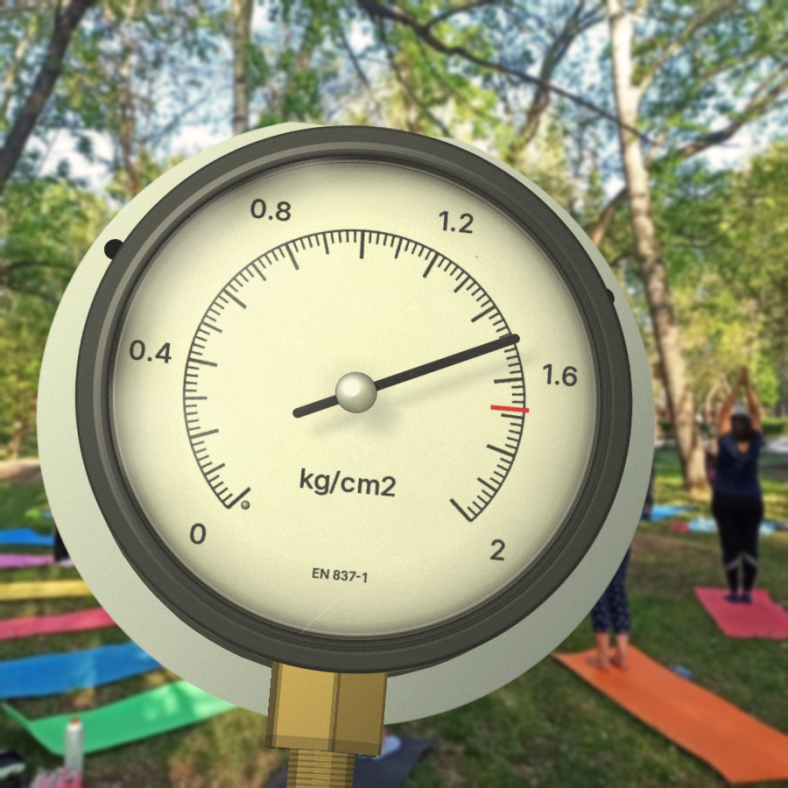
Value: 1.5 kg/cm²
